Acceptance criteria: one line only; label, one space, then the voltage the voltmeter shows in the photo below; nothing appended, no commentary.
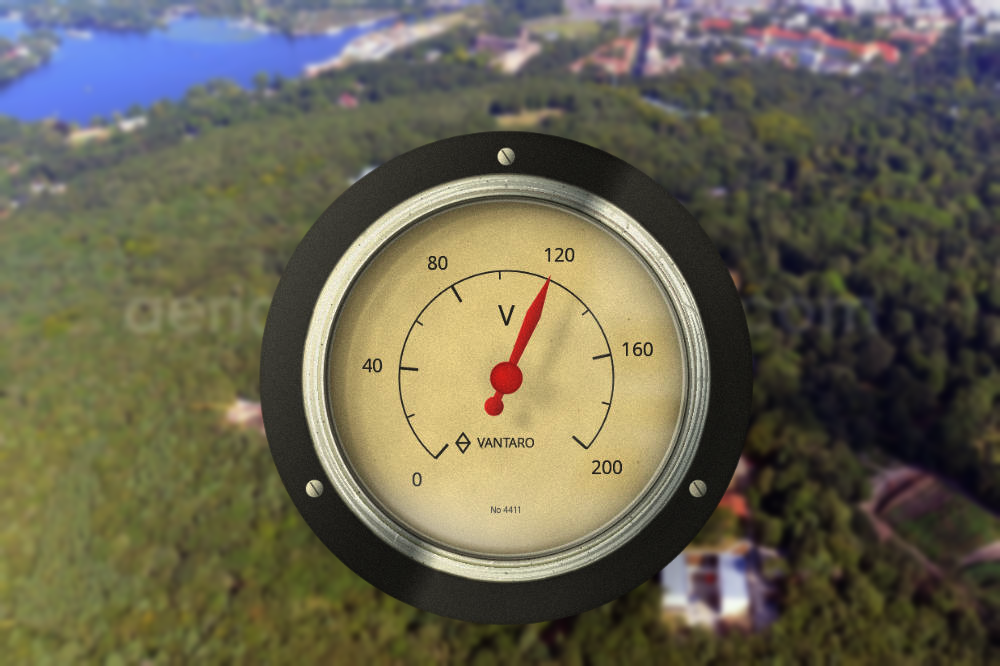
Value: 120 V
